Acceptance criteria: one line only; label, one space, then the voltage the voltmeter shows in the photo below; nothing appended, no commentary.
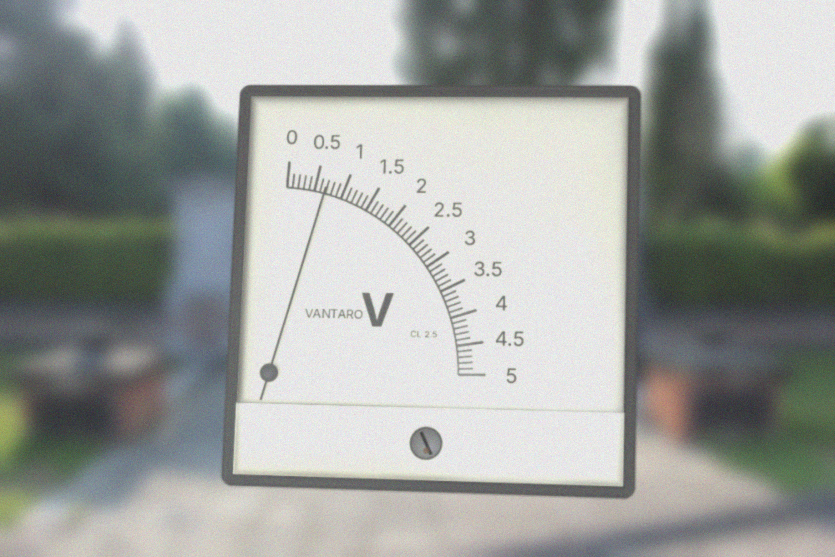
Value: 0.7 V
